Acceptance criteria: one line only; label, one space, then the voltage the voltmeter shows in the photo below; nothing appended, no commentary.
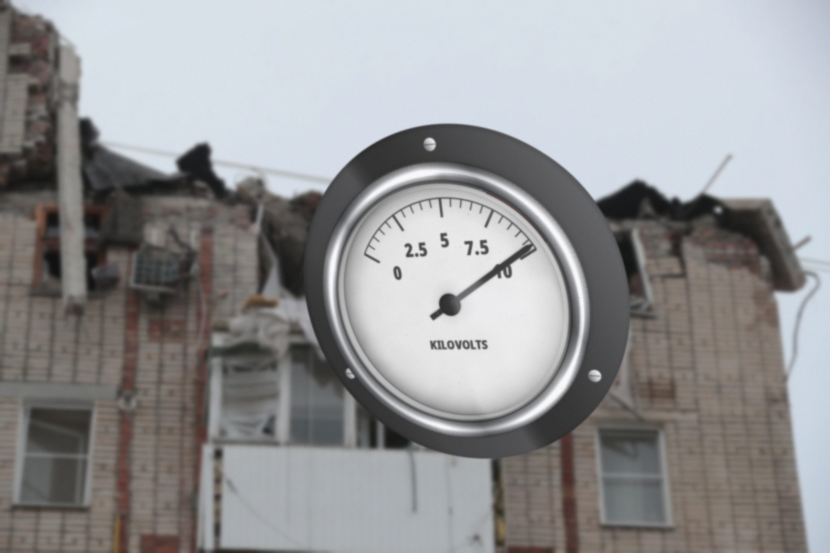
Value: 9.75 kV
